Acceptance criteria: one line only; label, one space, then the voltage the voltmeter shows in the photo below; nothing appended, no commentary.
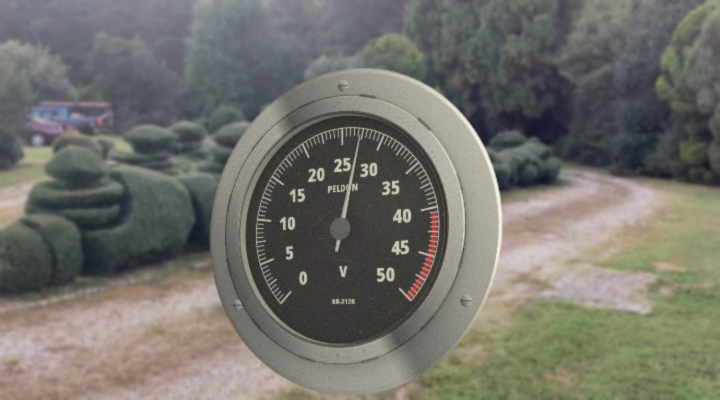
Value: 27.5 V
